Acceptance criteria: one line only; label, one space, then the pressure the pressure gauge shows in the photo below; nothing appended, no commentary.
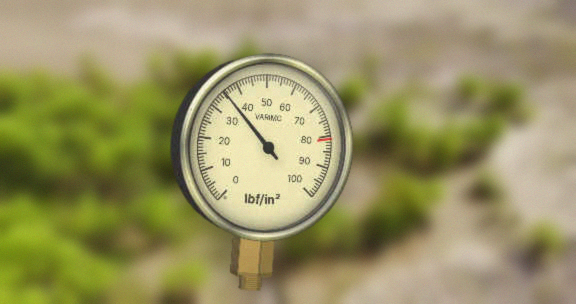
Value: 35 psi
